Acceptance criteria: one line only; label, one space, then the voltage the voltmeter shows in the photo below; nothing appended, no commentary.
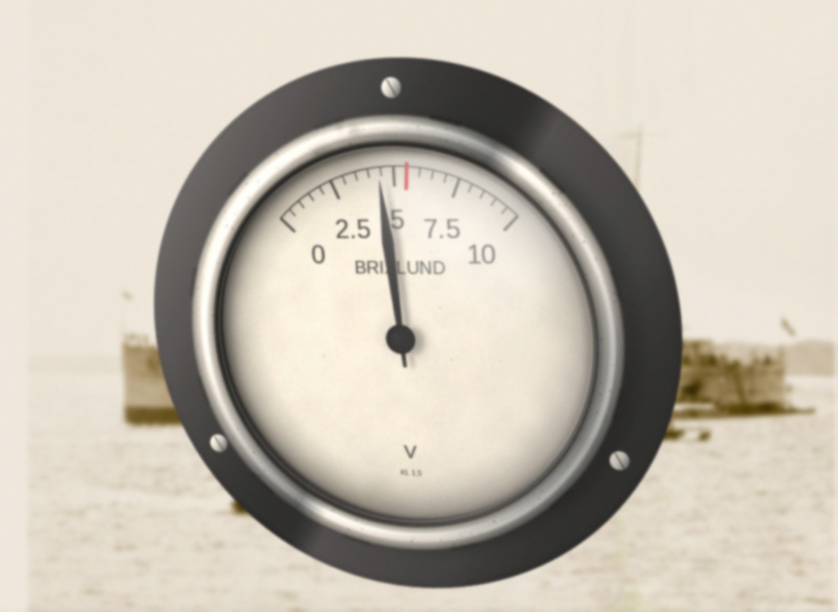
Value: 4.5 V
